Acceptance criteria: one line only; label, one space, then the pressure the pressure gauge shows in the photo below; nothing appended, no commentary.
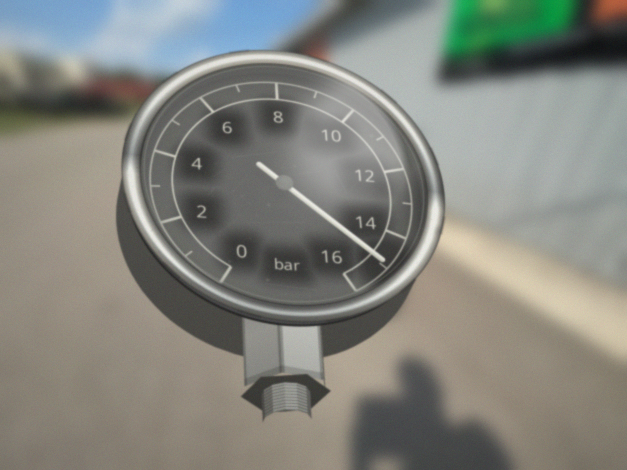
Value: 15 bar
